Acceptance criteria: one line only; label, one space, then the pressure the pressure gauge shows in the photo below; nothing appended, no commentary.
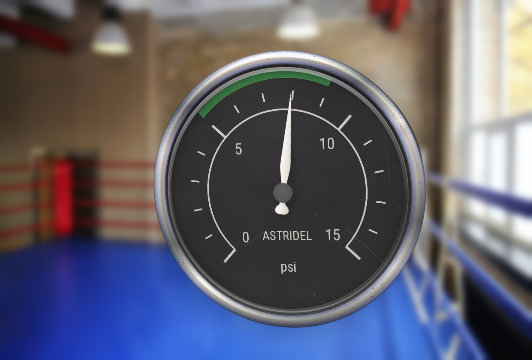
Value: 8 psi
